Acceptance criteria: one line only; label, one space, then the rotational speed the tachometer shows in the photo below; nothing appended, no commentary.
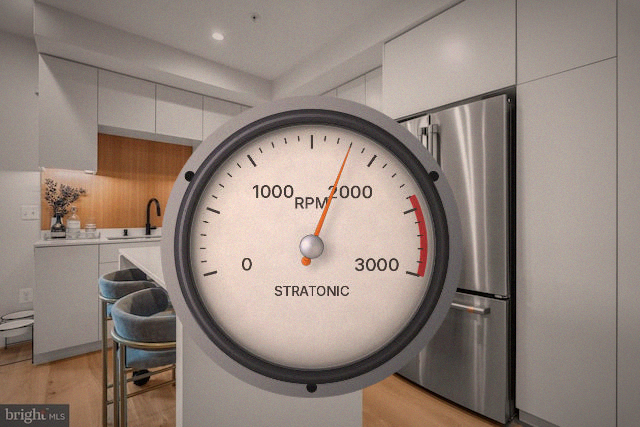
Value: 1800 rpm
